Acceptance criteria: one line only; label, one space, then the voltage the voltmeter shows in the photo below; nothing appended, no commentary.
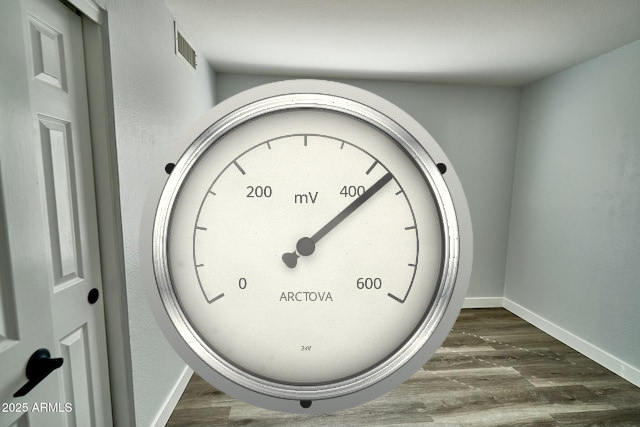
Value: 425 mV
